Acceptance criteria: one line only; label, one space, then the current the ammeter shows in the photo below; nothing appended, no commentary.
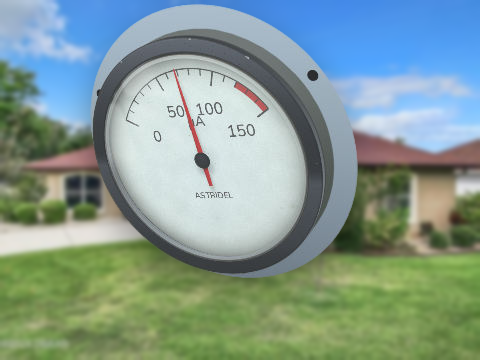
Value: 70 µA
